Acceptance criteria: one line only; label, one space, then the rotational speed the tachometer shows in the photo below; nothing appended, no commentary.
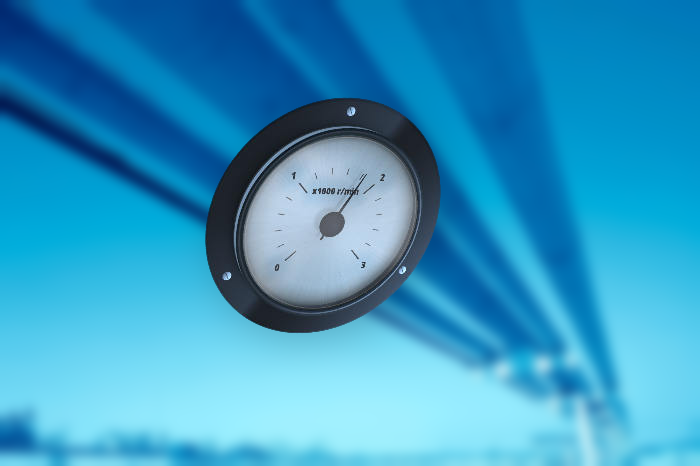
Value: 1800 rpm
